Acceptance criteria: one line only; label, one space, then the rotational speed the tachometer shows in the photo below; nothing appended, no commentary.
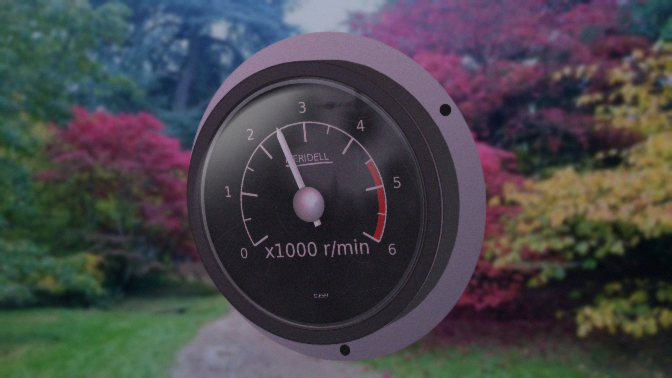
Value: 2500 rpm
